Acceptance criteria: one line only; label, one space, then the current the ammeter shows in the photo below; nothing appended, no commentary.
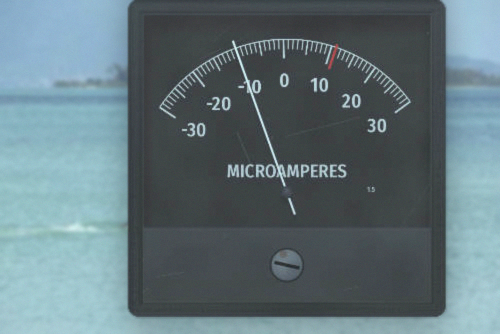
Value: -10 µA
